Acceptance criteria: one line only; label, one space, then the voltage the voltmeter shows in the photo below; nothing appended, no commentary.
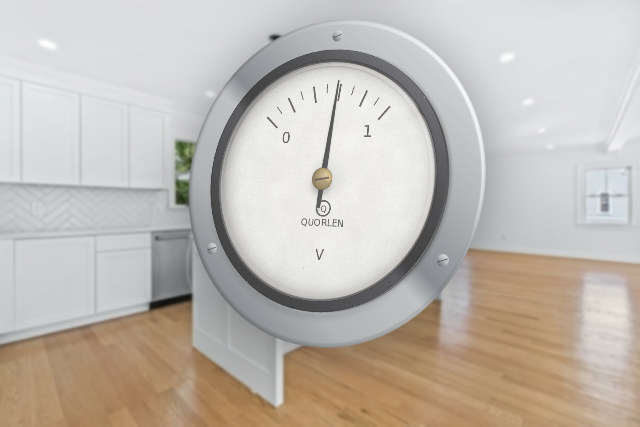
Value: 0.6 V
